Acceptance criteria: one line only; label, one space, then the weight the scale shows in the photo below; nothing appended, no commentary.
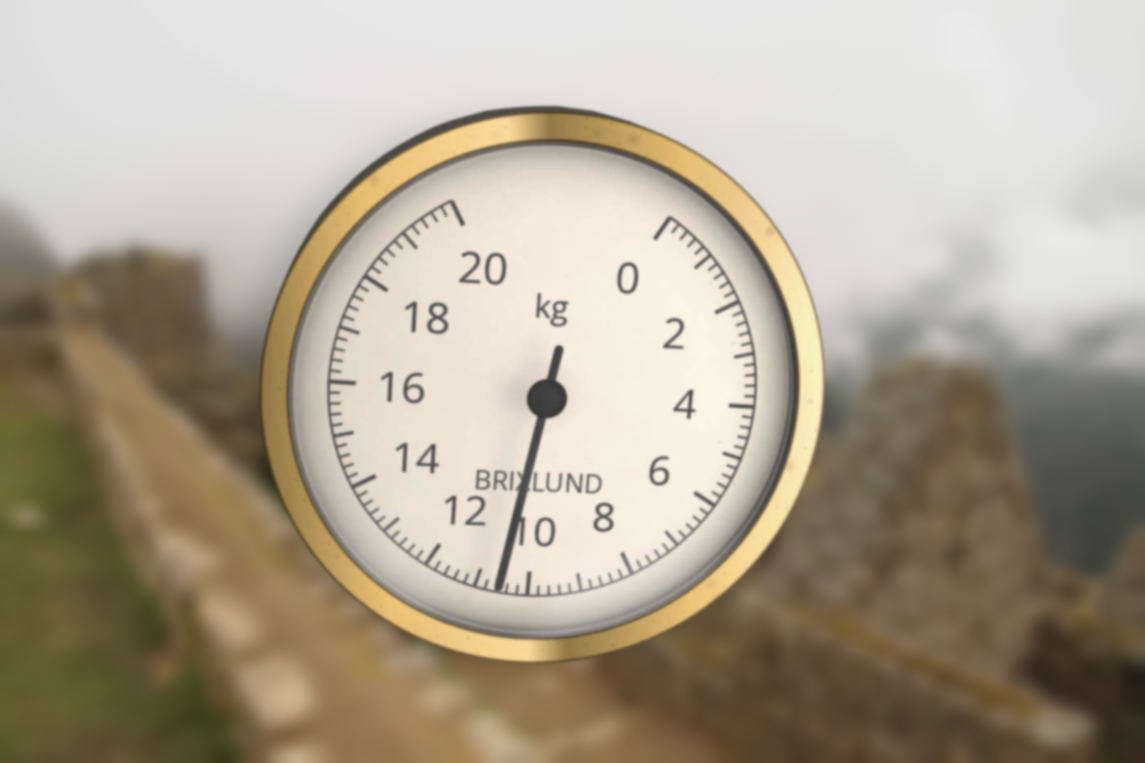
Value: 10.6 kg
